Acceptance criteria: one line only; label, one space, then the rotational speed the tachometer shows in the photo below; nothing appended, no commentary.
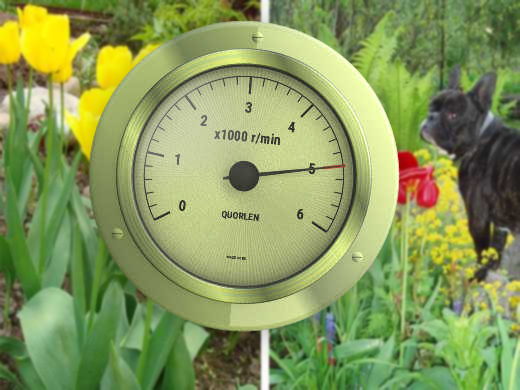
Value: 5000 rpm
